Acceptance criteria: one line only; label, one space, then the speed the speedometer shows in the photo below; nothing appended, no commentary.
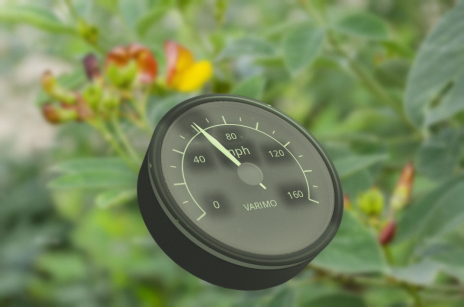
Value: 60 mph
